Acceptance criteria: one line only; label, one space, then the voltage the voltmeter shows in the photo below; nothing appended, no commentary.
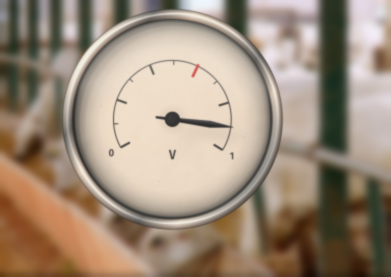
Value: 0.9 V
